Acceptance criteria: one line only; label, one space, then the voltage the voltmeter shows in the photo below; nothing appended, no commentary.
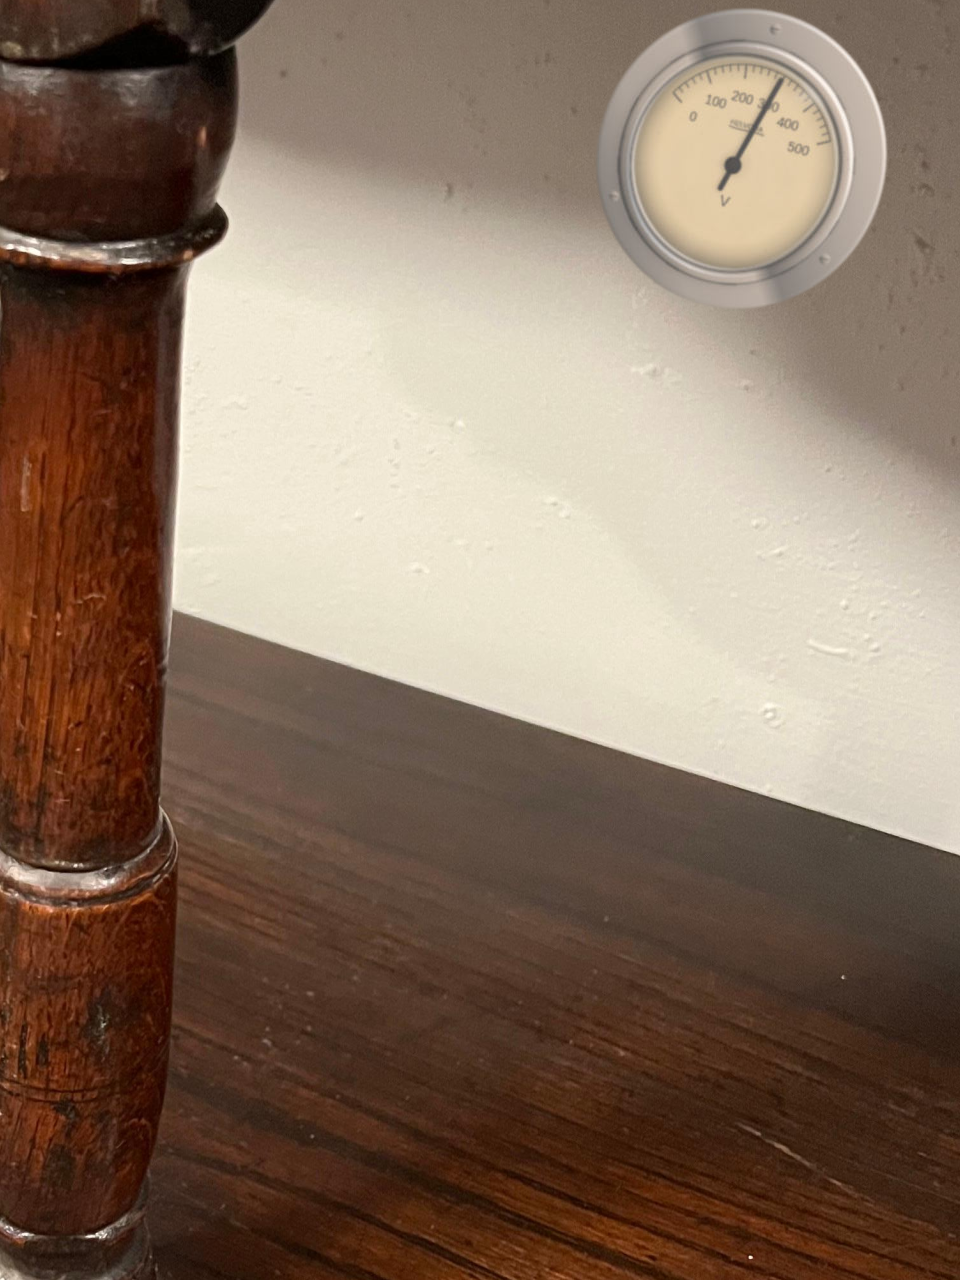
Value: 300 V
